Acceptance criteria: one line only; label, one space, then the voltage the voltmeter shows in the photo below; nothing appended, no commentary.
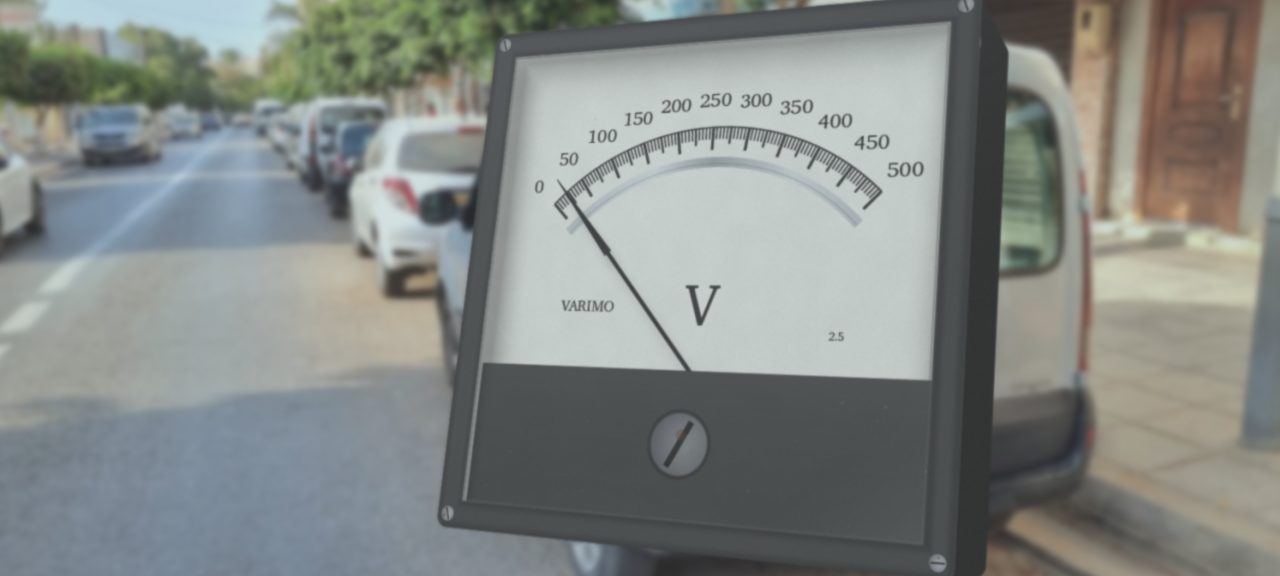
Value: 25 V
